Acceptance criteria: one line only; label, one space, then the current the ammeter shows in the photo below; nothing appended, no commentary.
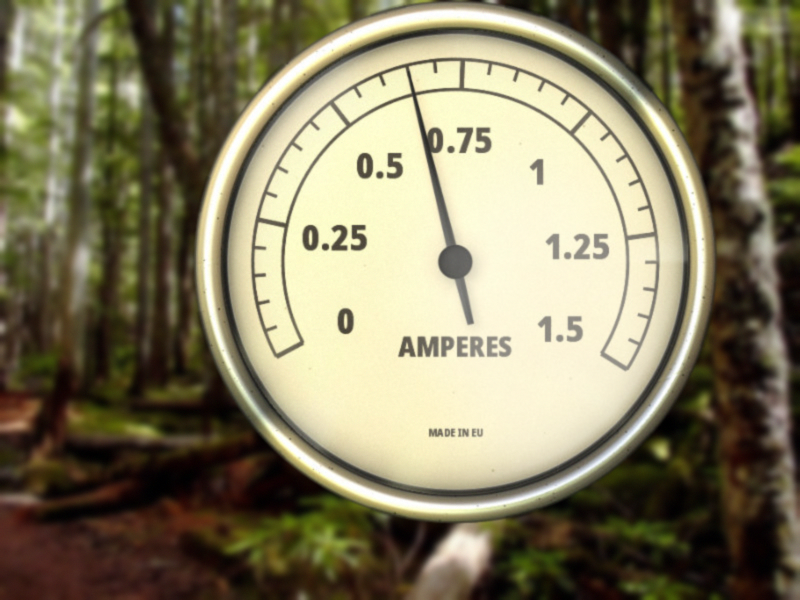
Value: 0.65 A
